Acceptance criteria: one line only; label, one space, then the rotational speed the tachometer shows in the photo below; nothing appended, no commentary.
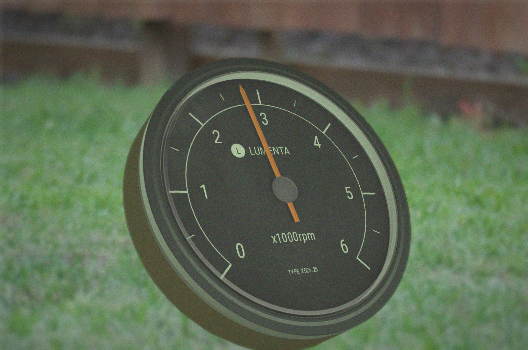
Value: 2750 rpm
